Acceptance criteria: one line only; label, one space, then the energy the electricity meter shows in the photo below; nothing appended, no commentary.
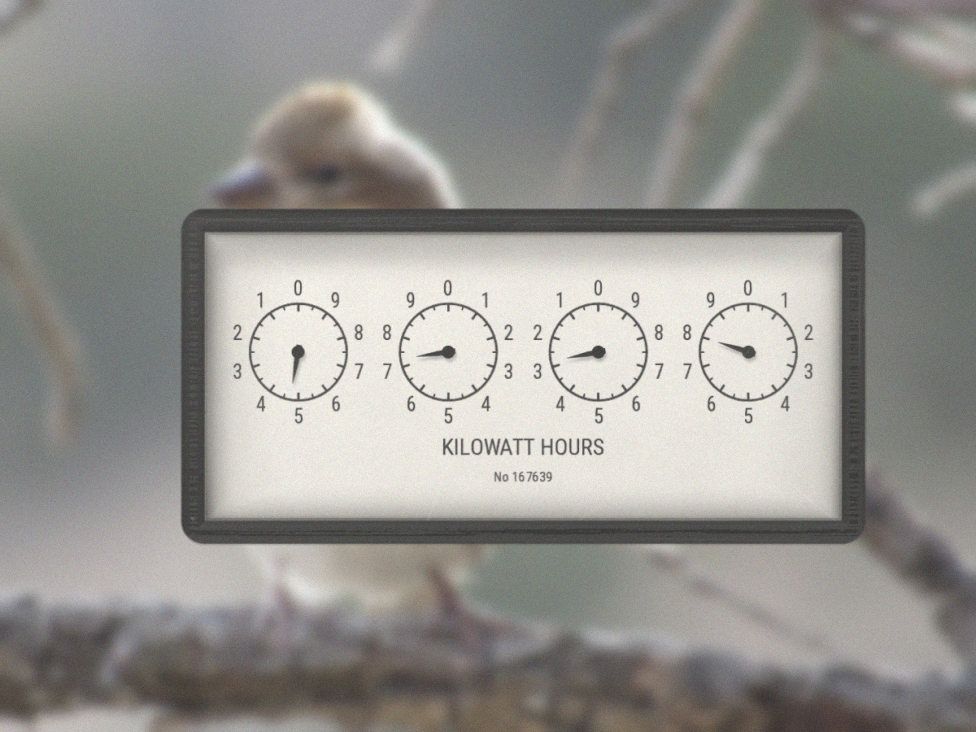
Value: 4728 kWh
